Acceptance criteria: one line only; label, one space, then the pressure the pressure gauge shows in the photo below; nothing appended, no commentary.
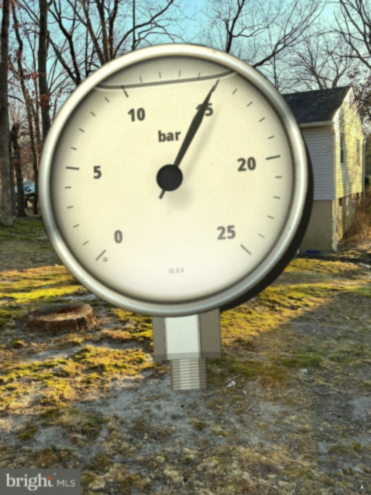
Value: 15 bar
